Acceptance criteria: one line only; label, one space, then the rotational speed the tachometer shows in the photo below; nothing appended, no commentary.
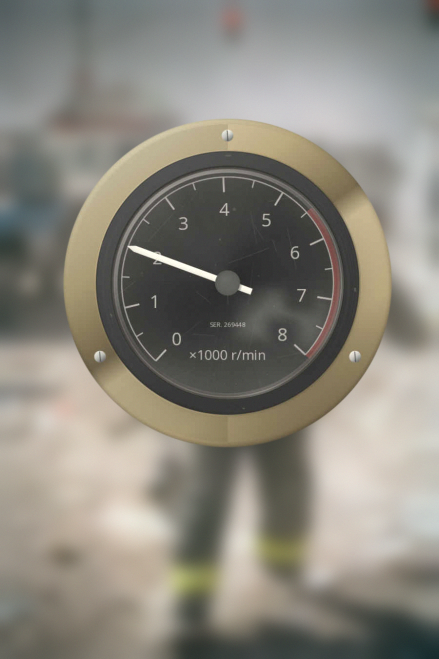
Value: 2000 rpm
